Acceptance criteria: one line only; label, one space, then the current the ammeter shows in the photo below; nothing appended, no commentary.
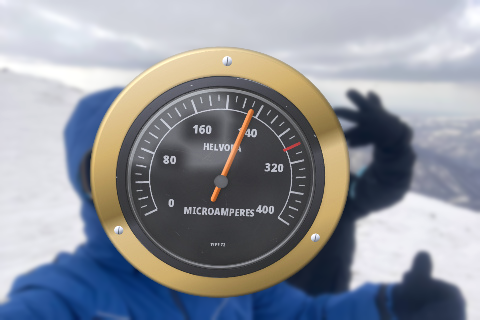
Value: 230 µA
